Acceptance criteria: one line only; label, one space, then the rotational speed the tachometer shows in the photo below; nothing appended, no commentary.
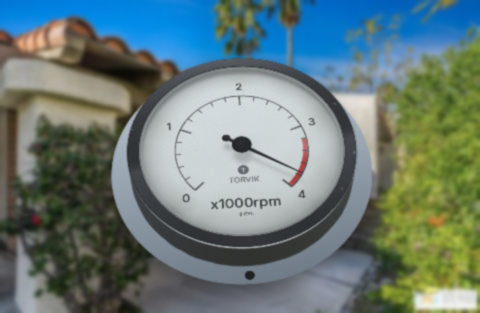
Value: 3800 rpm
